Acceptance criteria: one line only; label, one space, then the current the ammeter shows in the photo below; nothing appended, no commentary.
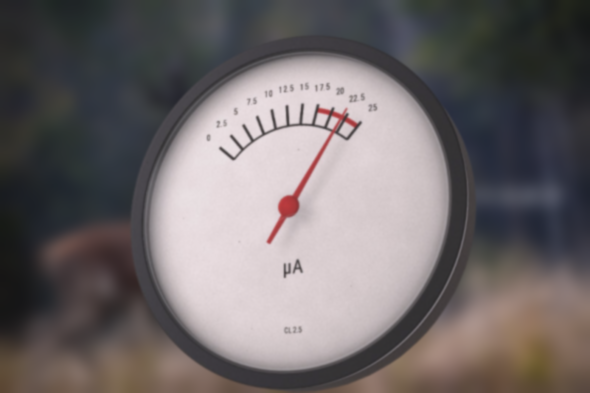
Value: 22.5 µA
